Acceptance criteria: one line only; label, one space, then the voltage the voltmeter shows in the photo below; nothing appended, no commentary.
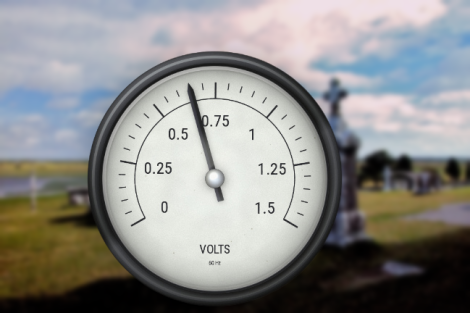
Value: 0.65 V
